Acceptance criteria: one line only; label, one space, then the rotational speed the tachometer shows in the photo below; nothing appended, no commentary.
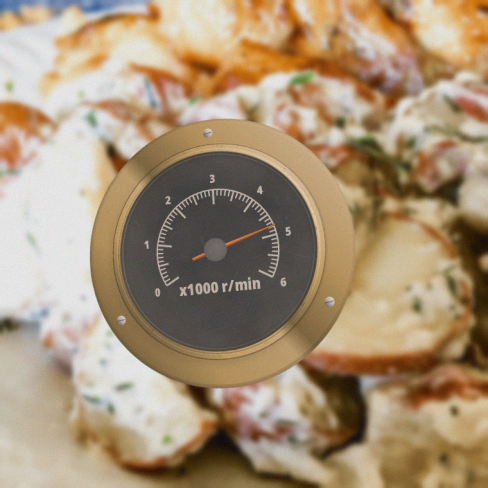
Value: 4800 rpm
